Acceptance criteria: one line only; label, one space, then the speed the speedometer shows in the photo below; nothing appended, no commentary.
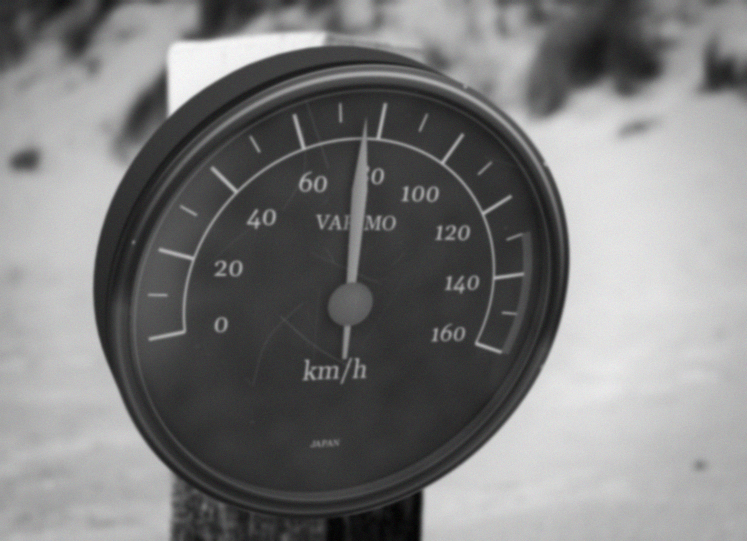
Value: 75 km/h
